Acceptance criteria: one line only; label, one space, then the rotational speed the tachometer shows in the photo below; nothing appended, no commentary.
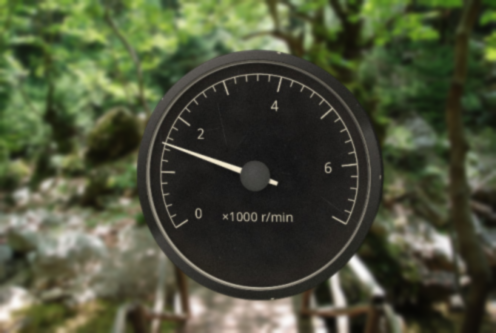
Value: 1500 rpm
